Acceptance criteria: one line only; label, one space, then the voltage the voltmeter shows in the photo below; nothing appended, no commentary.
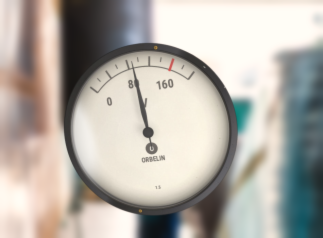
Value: 90 V
